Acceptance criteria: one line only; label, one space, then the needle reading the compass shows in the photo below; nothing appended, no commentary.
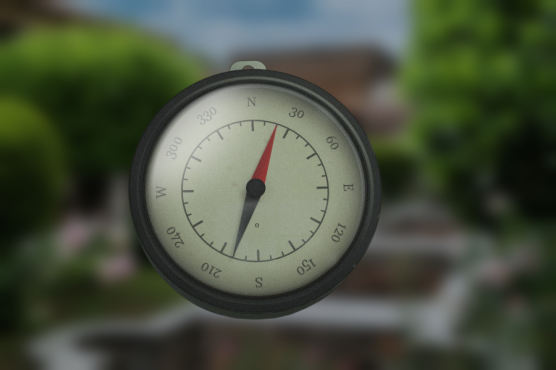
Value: 20 °
